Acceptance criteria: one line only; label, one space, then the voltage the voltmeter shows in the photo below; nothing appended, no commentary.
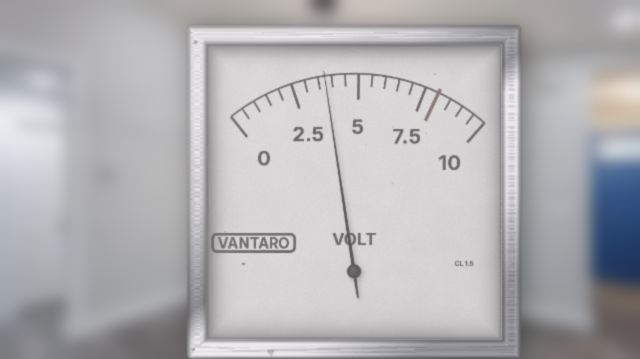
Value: 3.75 V
